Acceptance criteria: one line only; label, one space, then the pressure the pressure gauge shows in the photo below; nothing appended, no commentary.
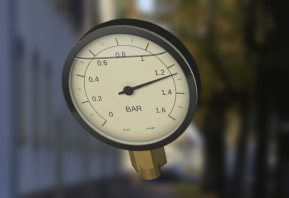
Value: 1.25 bar
